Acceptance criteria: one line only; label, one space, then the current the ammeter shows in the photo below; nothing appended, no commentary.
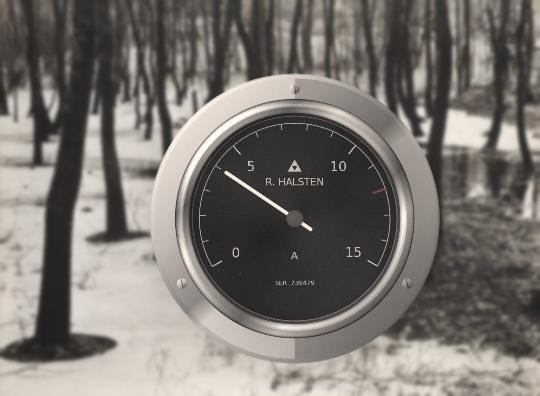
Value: 4 A
